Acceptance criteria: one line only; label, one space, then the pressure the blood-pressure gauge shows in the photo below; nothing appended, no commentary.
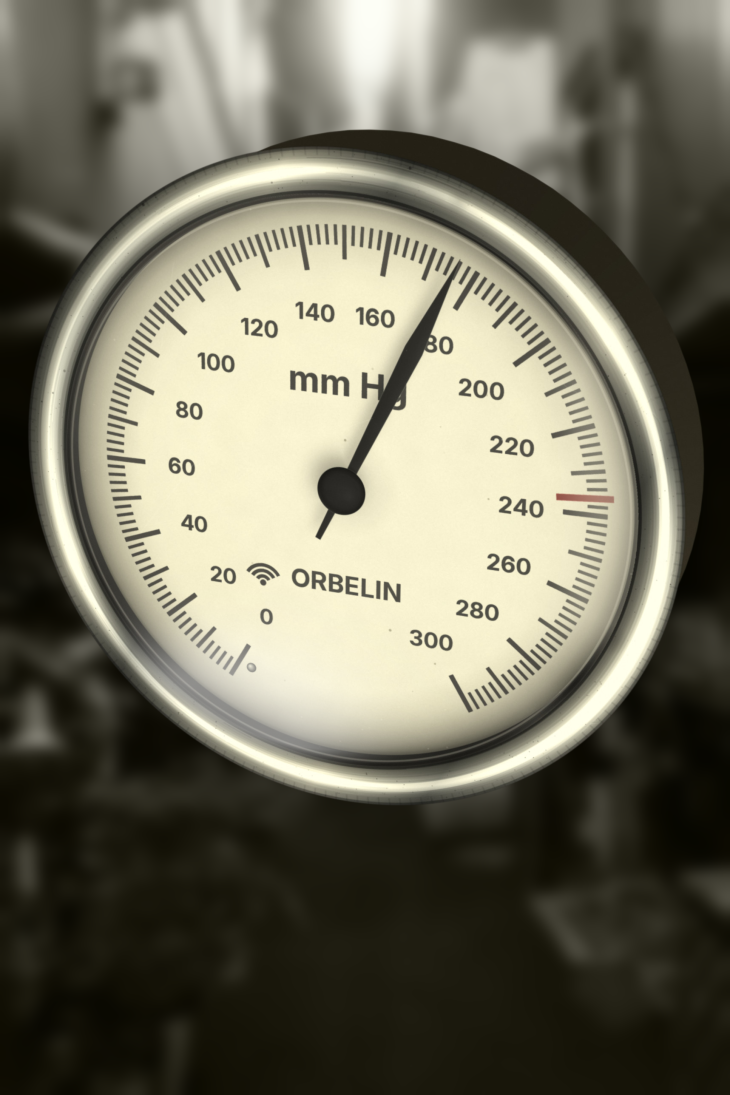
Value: 176 mmHg
